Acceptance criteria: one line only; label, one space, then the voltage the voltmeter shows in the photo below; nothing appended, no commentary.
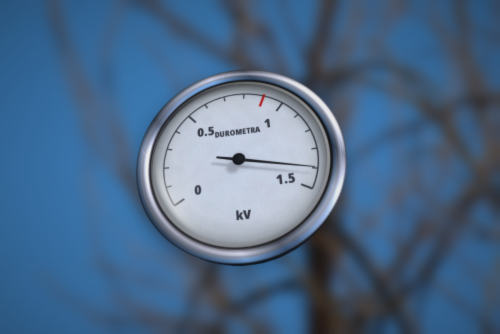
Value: 1.4 kV
